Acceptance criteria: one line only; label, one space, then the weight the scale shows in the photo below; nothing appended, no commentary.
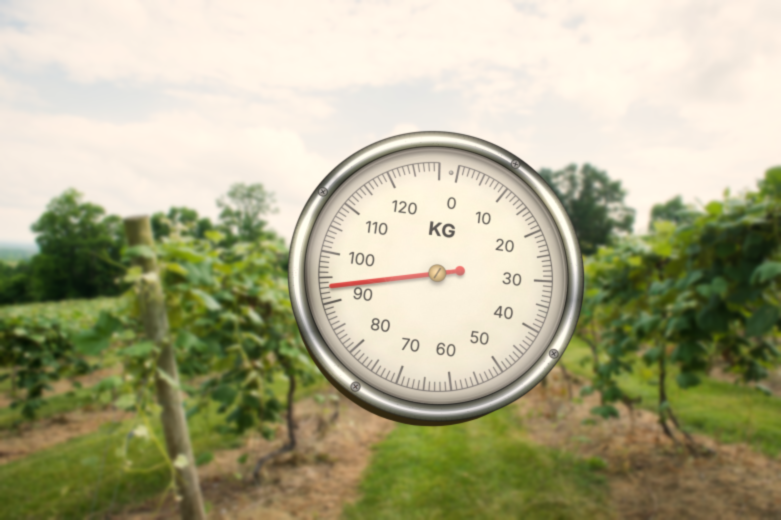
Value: 93 kg
